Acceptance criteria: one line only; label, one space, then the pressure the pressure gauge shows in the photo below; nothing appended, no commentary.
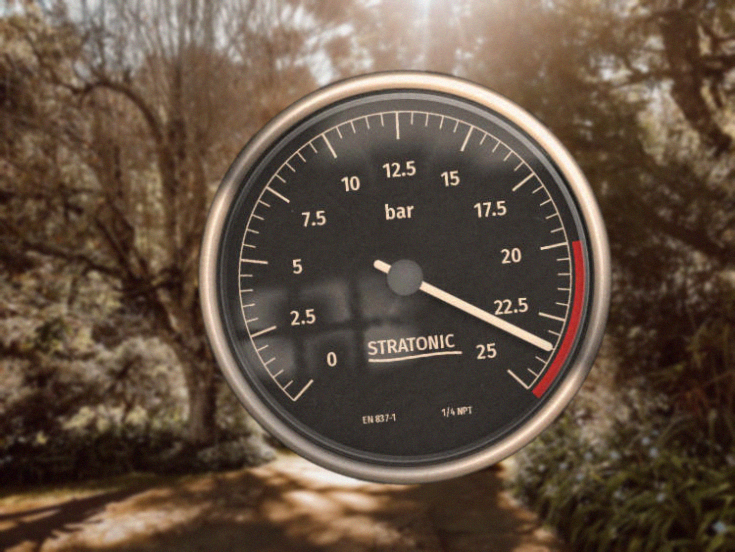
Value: 23.5 bar
